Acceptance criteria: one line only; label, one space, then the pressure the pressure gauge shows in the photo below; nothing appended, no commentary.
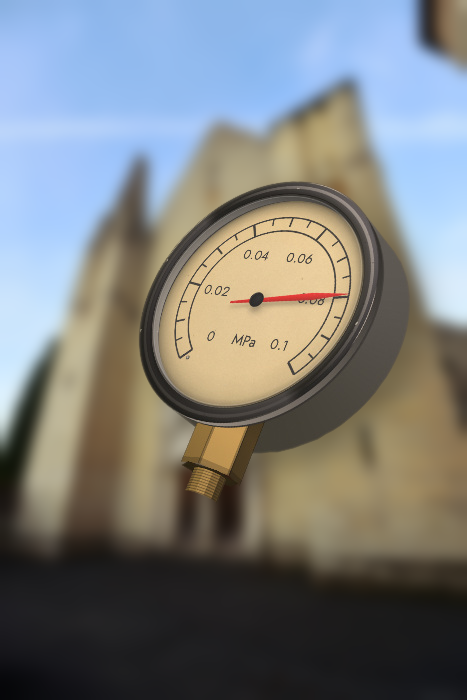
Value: 0.08 MPa
